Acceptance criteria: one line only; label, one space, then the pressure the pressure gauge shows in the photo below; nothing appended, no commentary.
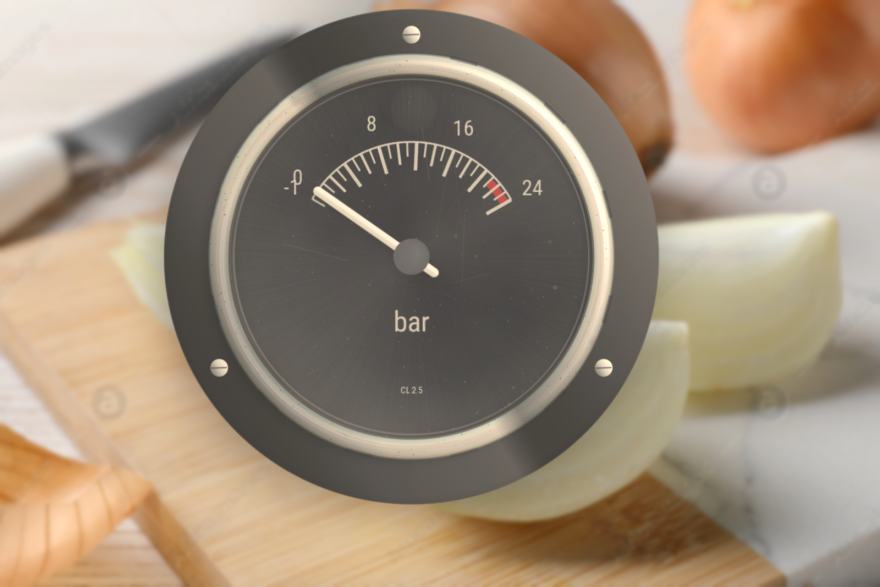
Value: 0 bar
